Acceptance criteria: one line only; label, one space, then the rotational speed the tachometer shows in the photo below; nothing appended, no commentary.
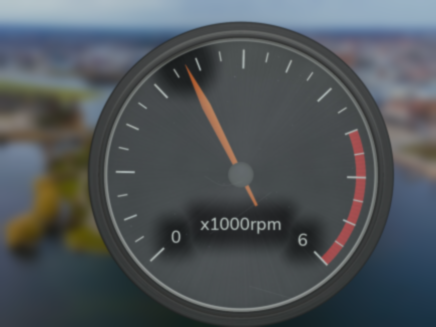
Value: 2375 rpm
